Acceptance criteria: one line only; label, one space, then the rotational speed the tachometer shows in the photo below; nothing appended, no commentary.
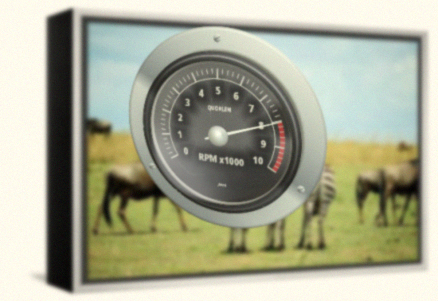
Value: 8000 rpm
